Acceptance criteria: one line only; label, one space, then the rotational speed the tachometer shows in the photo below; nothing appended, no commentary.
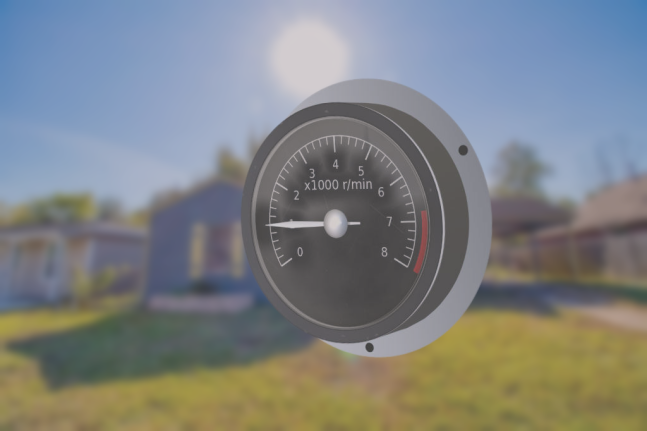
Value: 1000 rpm
